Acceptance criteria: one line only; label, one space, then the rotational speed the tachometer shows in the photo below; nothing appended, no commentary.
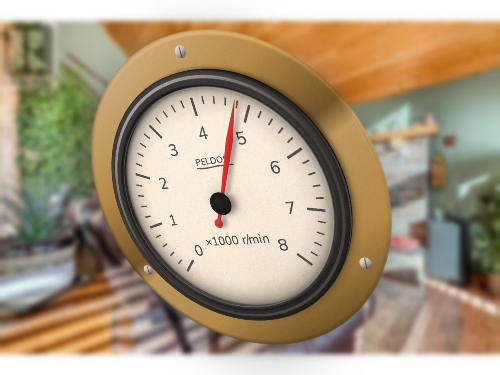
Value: 4800 rpm
